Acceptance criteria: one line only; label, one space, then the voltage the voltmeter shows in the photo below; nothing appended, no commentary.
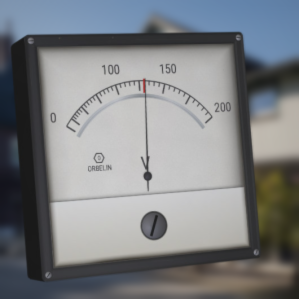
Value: 130 V
